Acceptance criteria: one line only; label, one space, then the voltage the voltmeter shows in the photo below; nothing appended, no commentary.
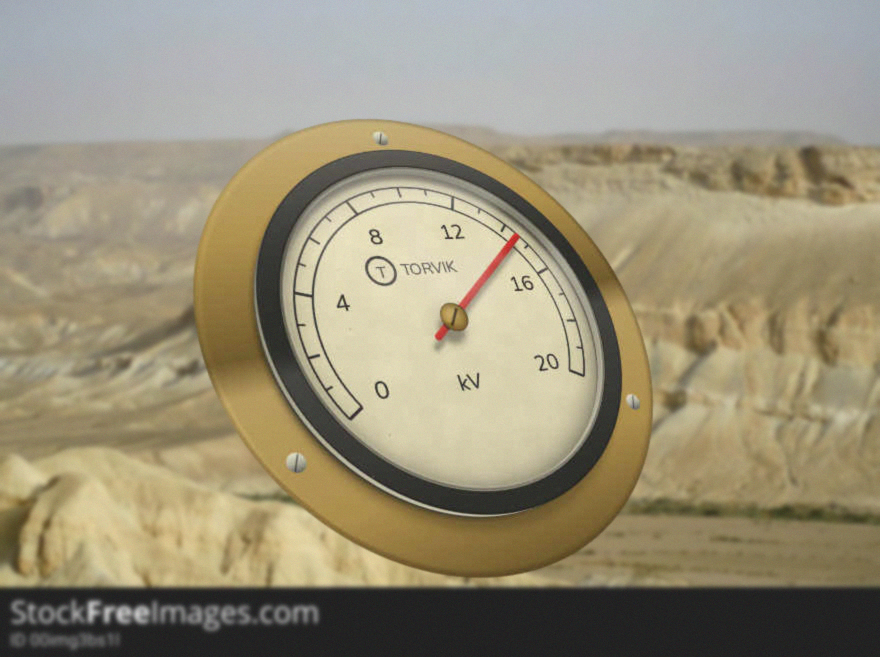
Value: 14.5 kV
